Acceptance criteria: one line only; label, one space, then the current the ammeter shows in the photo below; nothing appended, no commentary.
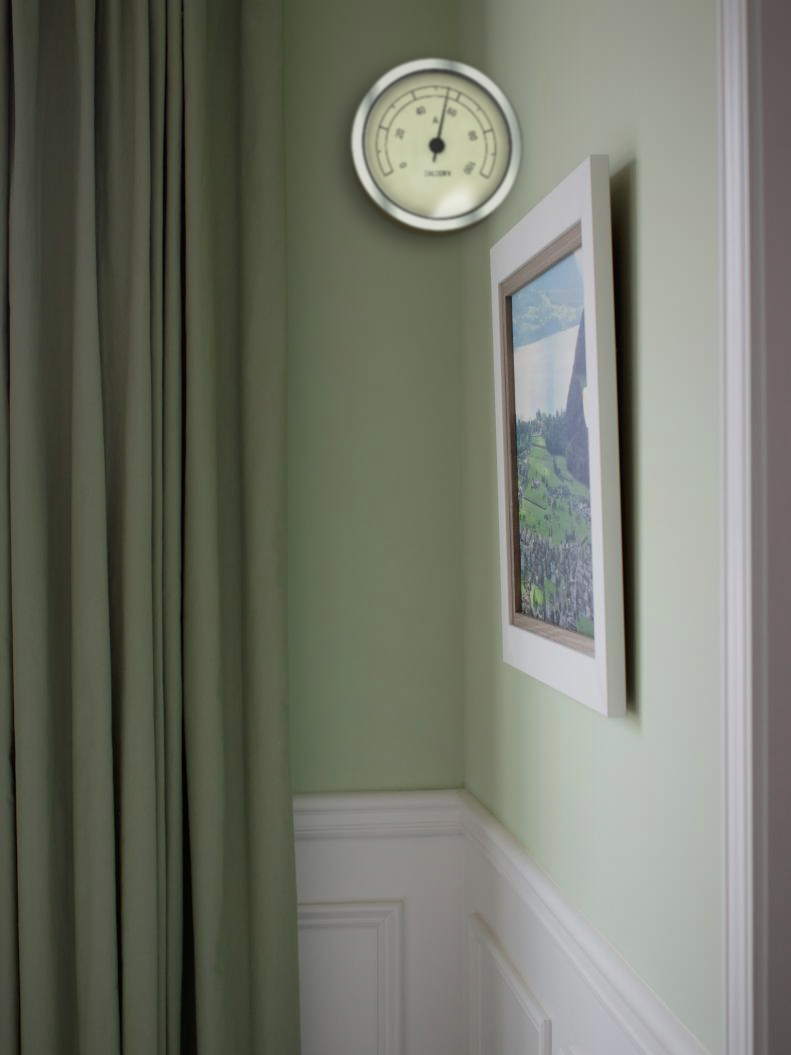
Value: 55 A
